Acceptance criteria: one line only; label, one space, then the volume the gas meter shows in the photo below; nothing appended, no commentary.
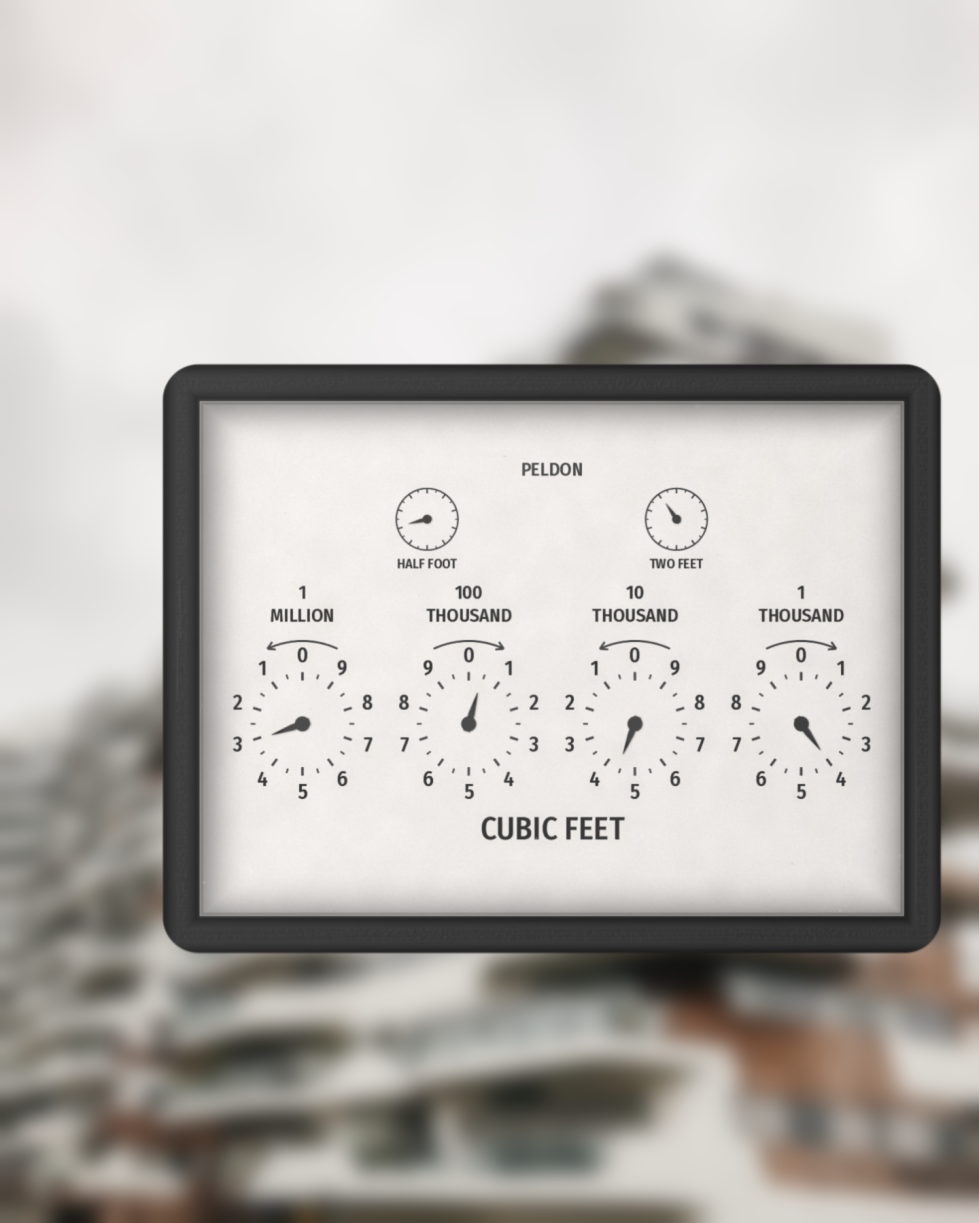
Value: 304400 ft³
